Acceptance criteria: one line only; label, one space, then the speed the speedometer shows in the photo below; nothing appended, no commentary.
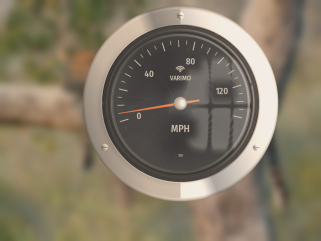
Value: 5 mph
